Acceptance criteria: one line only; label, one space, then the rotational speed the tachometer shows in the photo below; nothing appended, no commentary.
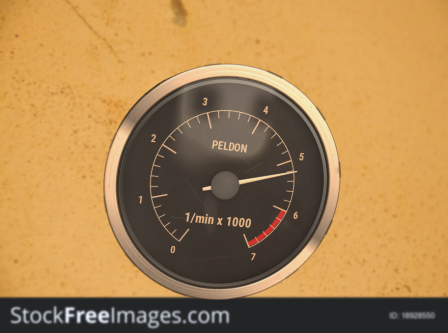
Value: 5200 rpm
